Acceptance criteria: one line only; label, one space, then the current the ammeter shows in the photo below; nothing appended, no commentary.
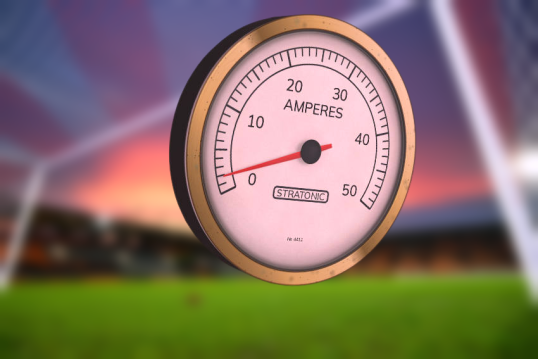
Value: 2 A
